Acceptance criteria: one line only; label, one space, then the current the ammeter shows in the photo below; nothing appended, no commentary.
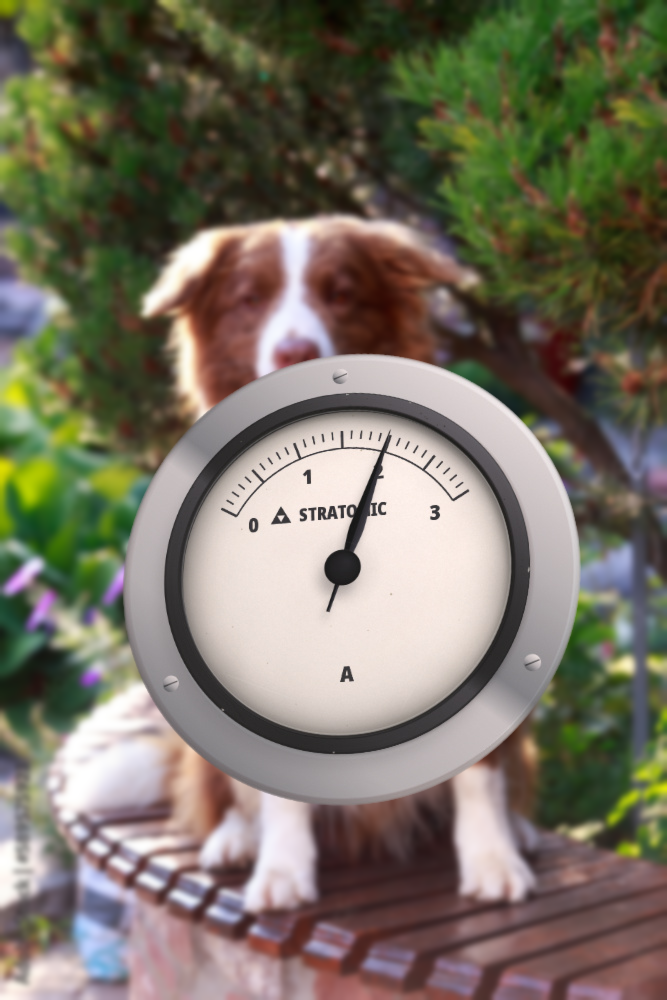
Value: 2 A
